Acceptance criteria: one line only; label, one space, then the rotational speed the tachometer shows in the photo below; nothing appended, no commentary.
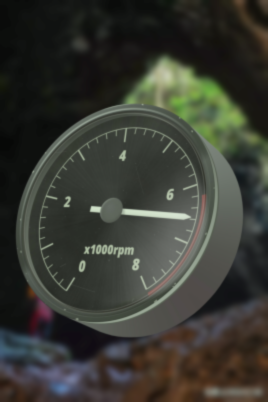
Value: 6600 rpm
